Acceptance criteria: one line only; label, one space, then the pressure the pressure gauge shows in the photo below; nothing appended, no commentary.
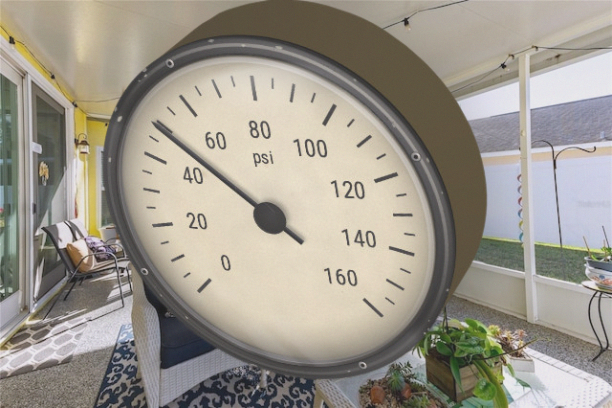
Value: 50 psi
